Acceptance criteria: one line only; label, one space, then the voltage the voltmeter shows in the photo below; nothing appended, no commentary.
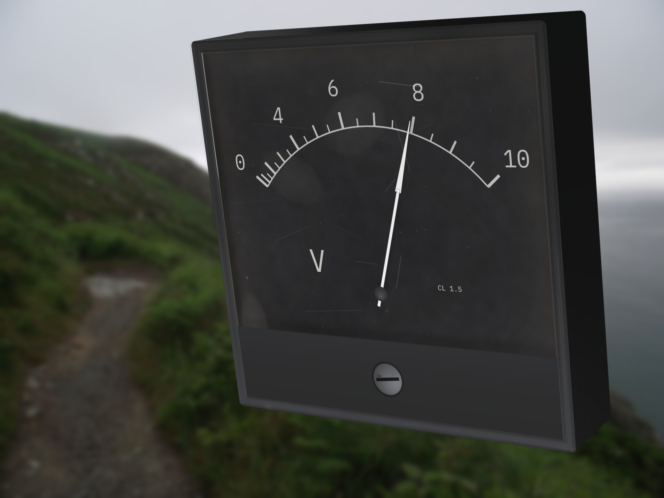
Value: 8 V
